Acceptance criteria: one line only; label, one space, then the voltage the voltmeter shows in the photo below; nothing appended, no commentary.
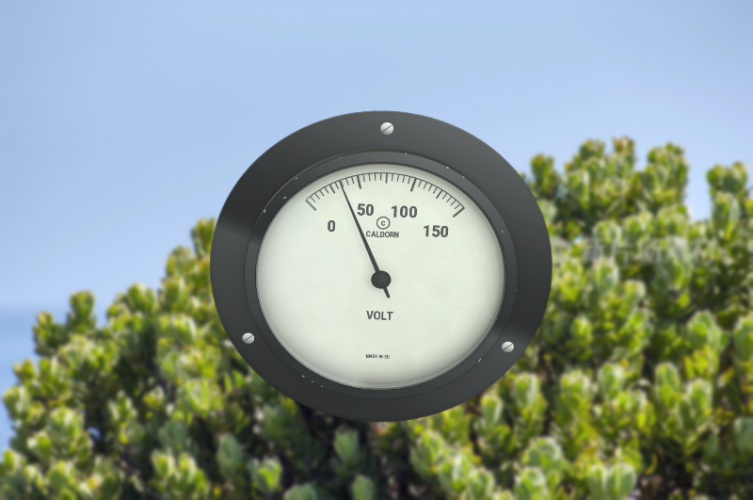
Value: 35 V
